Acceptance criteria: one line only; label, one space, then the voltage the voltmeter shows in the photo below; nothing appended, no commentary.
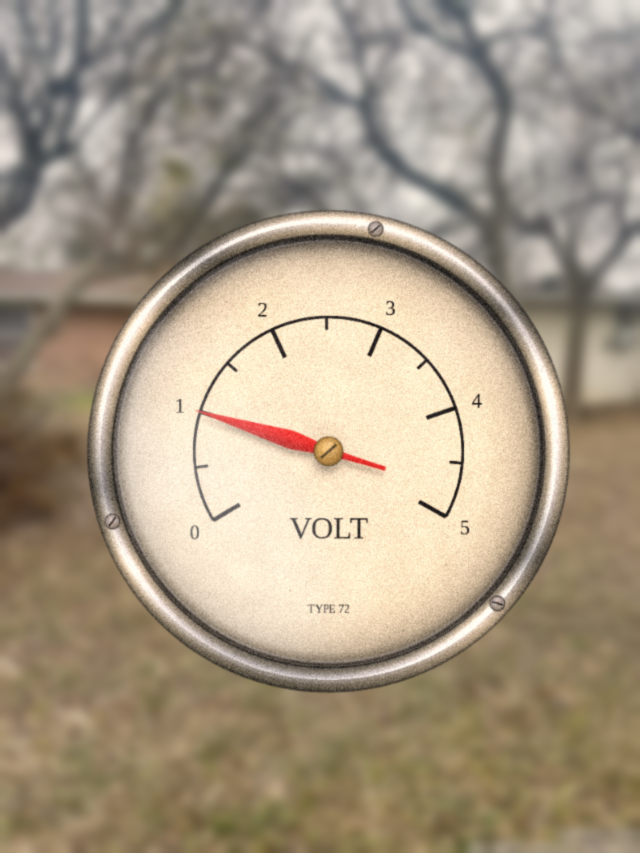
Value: 1 V
